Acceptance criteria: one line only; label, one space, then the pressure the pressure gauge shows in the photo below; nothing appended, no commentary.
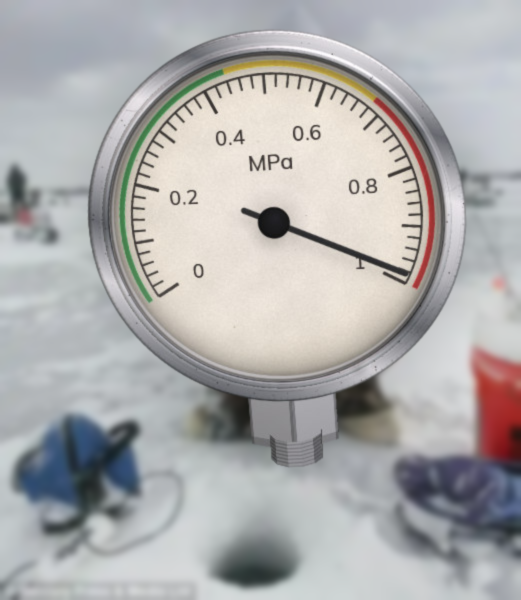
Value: 0.98 MPa
